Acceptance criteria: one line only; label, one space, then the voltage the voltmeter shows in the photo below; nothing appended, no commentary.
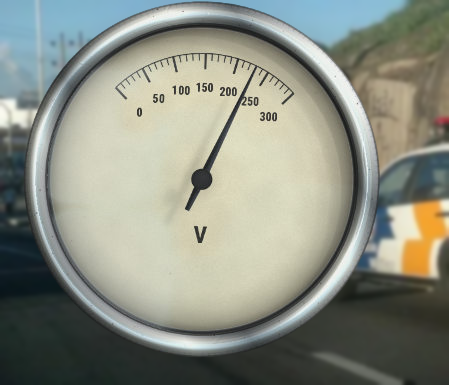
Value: 230 V
